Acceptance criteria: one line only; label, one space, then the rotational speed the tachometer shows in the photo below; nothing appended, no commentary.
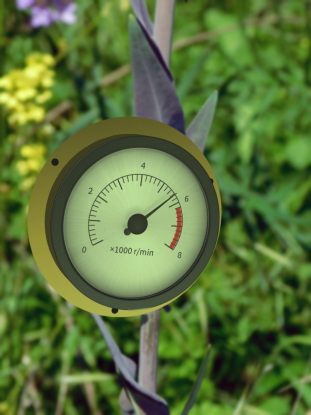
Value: 5600 rpm
